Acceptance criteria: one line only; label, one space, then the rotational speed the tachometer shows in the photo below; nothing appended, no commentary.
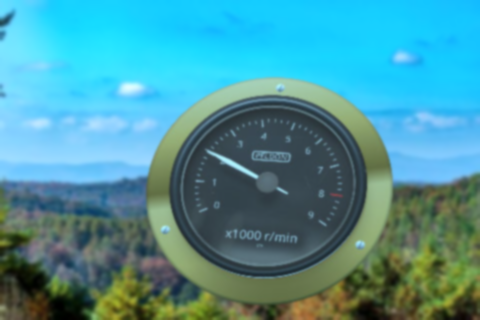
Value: 2000 rpm
